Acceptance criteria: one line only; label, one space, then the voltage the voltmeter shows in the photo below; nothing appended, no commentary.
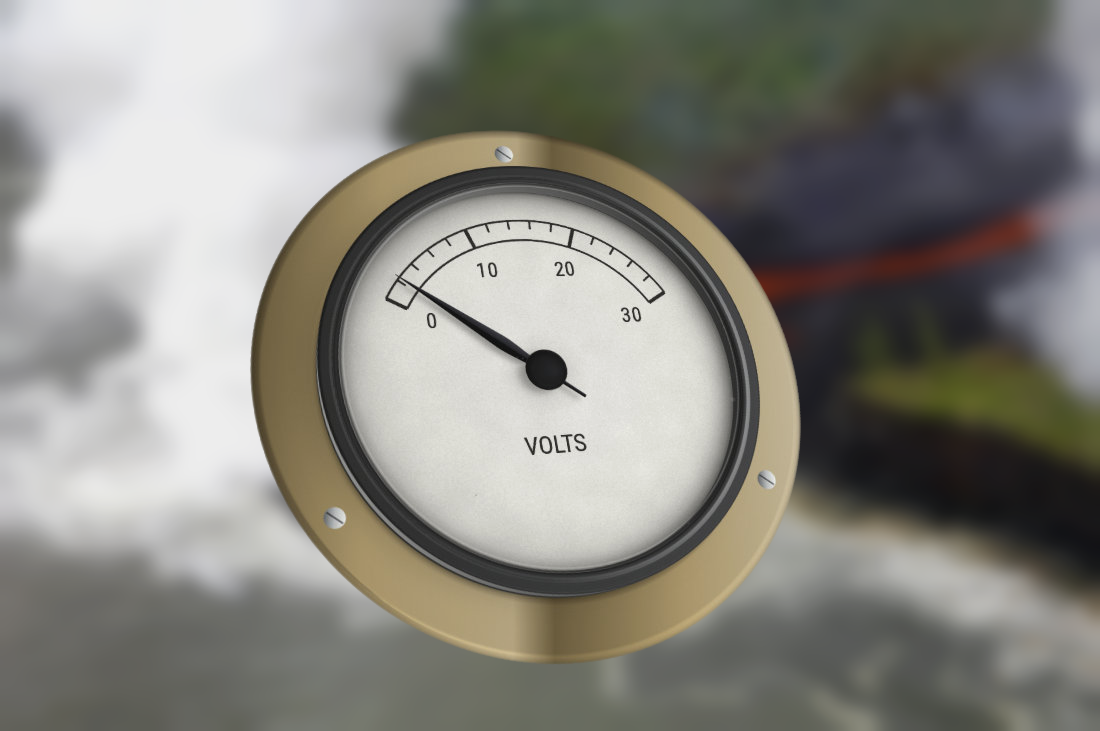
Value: 2 V
